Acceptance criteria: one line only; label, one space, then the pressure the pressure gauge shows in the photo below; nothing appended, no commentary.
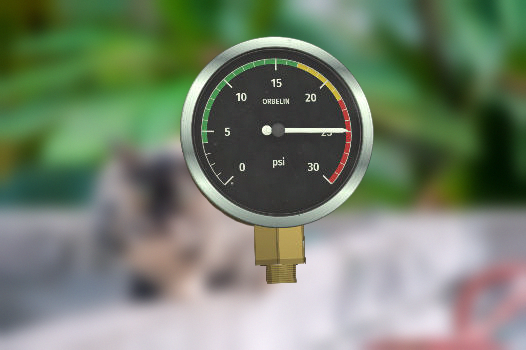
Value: 25 psi
